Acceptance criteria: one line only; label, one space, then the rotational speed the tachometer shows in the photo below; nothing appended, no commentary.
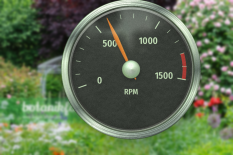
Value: 600 rpm
